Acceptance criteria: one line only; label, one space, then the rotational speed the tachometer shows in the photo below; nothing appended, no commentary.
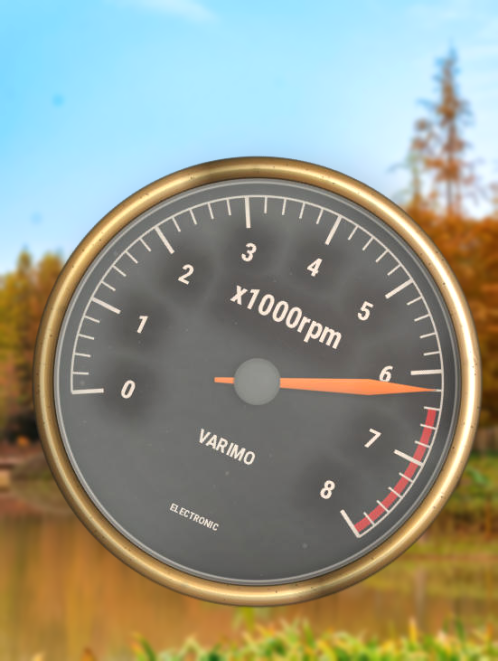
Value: 6200 rpm
